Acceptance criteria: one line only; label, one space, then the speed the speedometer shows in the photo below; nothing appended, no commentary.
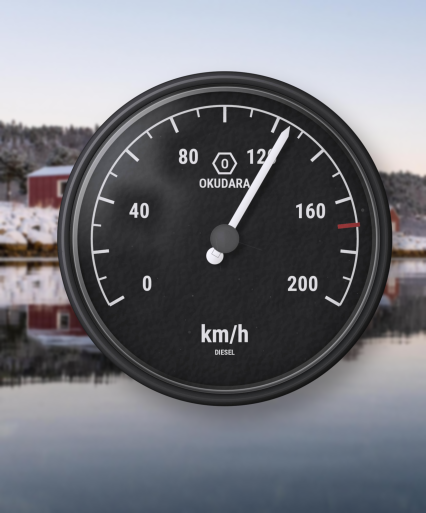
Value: 125 km/h
